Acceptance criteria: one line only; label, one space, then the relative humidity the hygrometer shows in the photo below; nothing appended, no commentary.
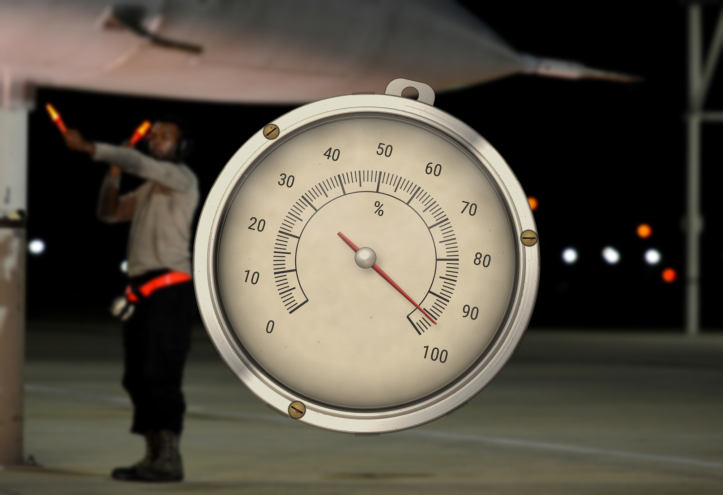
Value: 96 %
